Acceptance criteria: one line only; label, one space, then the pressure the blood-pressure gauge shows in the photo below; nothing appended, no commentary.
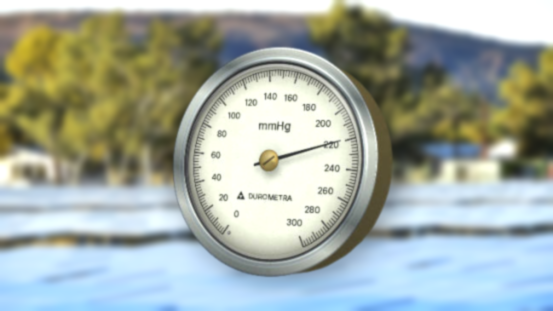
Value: 220 mmHg
